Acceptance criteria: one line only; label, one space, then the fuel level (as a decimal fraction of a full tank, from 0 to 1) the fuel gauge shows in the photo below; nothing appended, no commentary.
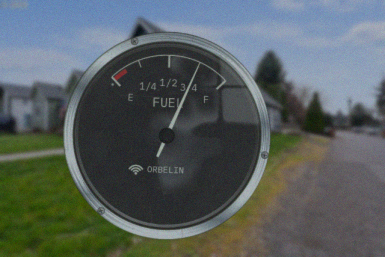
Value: 0.75
